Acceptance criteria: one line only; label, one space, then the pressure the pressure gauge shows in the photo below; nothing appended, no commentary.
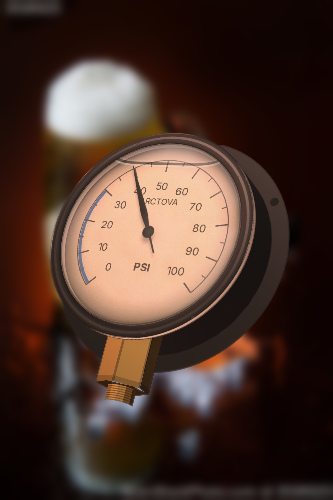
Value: 40 psi
